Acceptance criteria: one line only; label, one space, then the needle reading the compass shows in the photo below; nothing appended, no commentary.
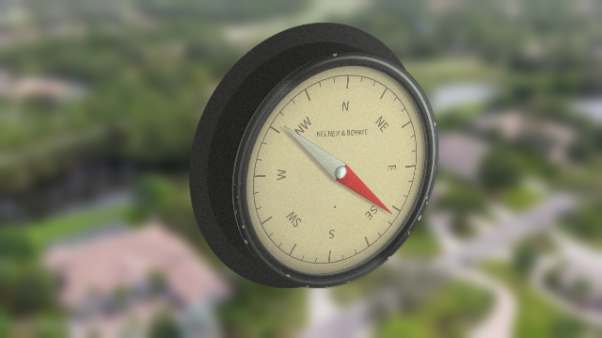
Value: 125 °
